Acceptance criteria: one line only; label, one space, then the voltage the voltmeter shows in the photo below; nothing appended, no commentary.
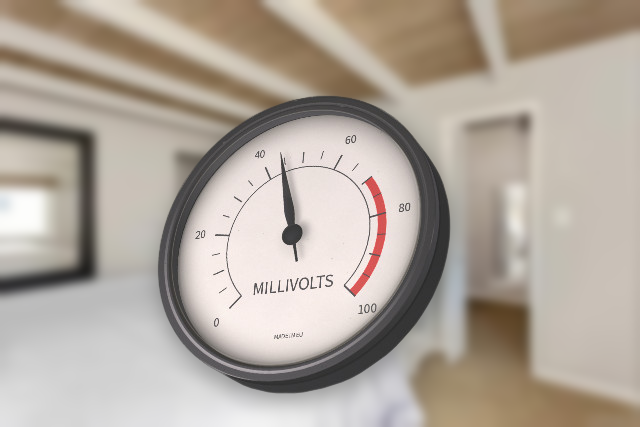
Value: 45 mV
